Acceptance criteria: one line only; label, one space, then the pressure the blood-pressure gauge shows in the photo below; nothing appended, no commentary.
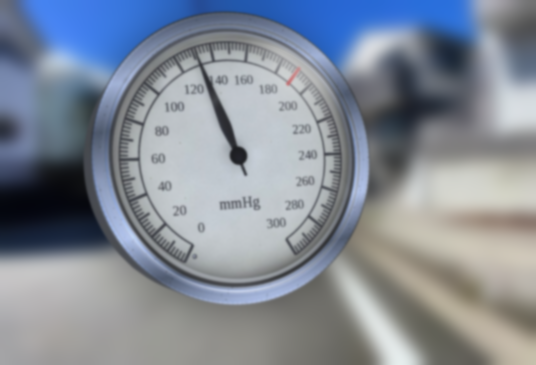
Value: 130 mmHg
